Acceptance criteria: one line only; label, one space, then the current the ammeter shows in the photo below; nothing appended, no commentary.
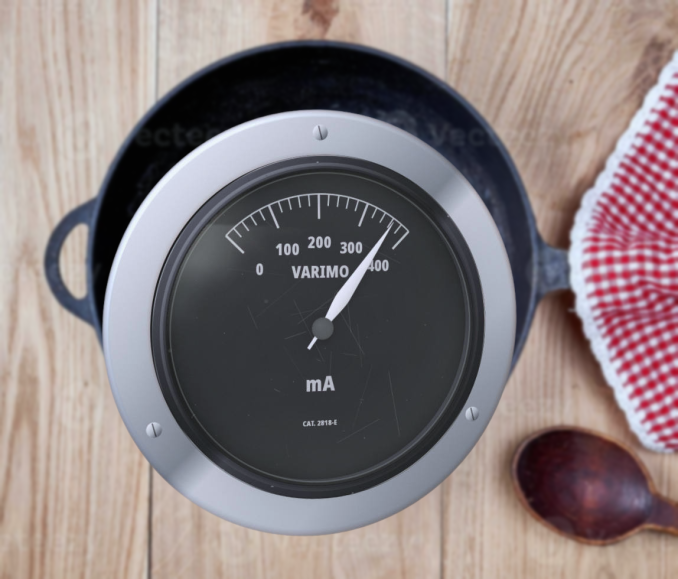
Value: 360 mA
